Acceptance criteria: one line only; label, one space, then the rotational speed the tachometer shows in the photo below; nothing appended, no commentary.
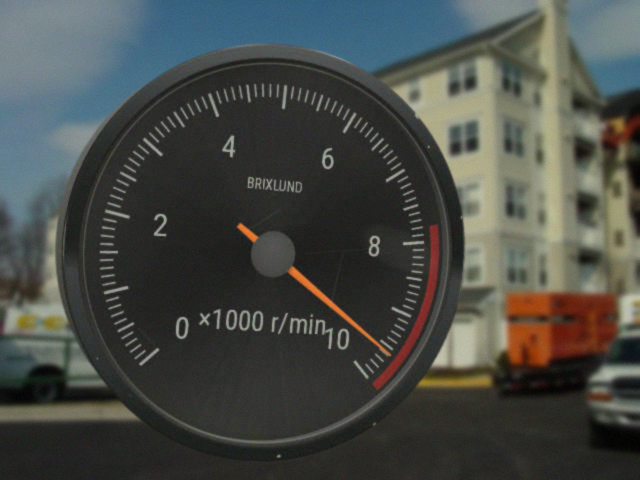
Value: 9600 rpm
